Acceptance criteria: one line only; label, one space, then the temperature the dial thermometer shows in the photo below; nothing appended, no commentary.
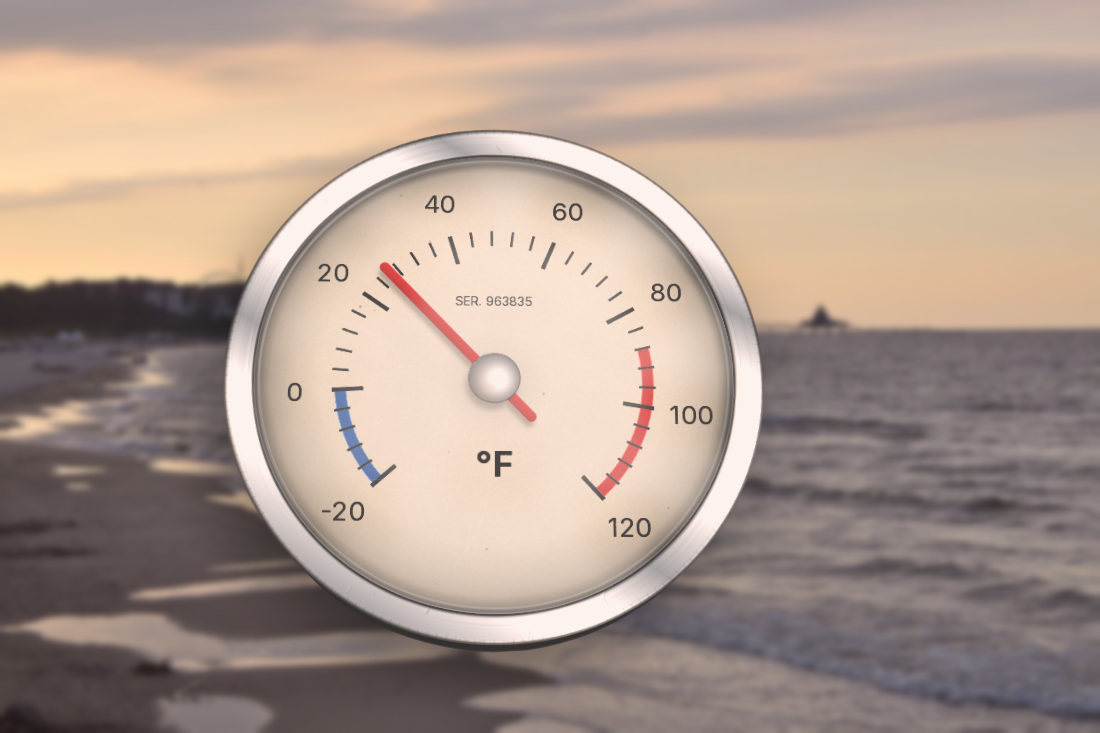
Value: 26 °F
